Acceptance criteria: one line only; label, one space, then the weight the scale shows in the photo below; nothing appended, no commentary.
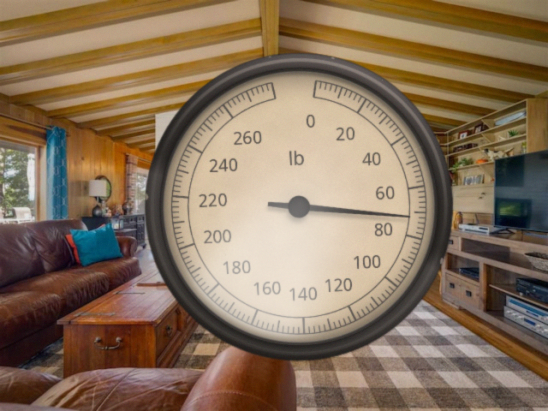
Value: 72 lb
